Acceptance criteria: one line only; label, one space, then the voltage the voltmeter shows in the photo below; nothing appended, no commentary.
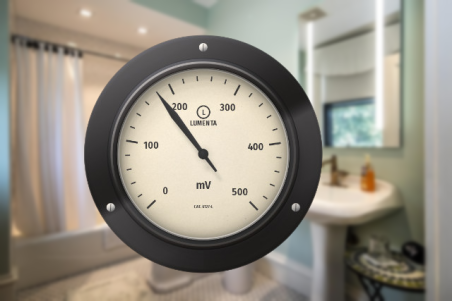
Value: 180 mV
